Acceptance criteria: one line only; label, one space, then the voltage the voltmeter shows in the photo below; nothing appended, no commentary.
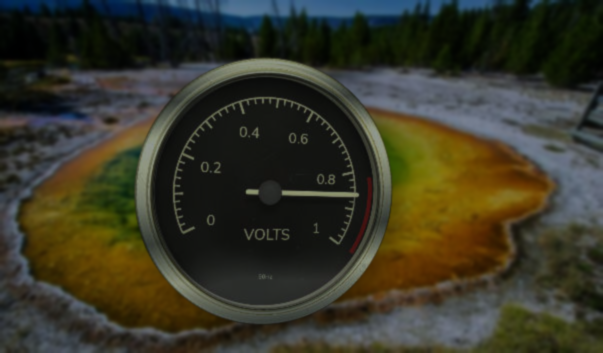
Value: 0.86 V
